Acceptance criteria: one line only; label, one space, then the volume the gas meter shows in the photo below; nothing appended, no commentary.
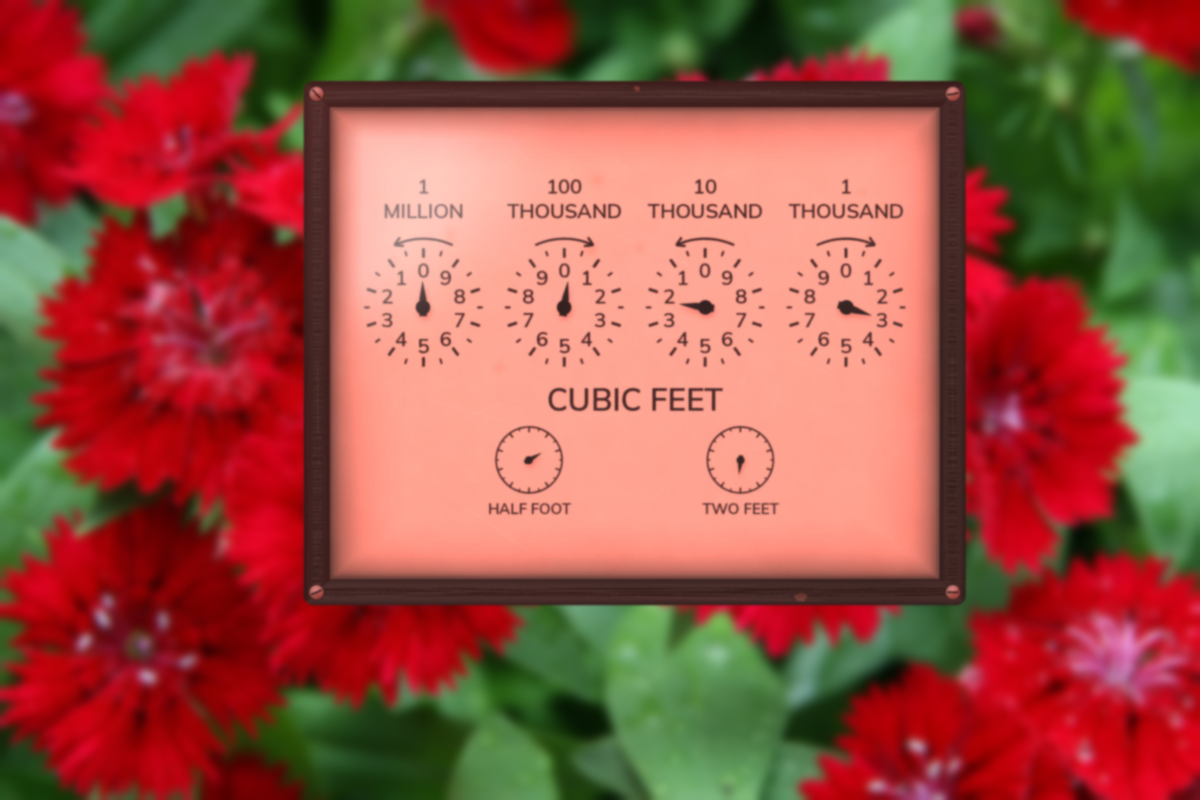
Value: 2300 ft³
